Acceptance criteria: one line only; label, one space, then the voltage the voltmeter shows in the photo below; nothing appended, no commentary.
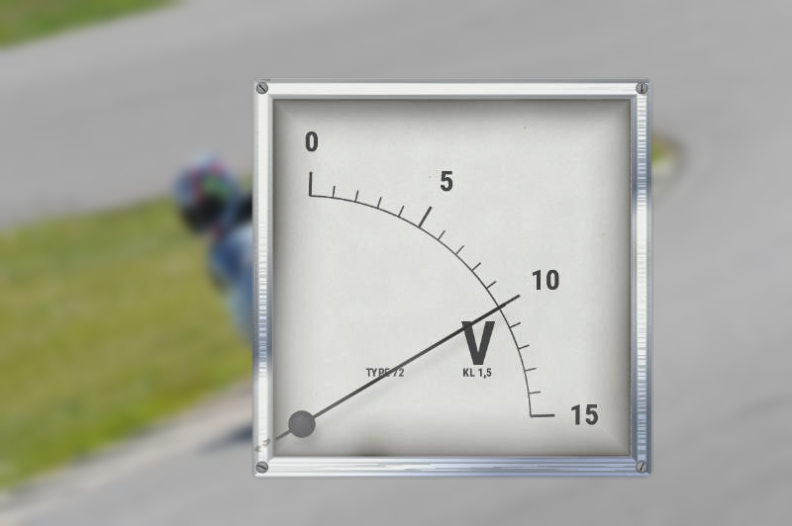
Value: 10 V
